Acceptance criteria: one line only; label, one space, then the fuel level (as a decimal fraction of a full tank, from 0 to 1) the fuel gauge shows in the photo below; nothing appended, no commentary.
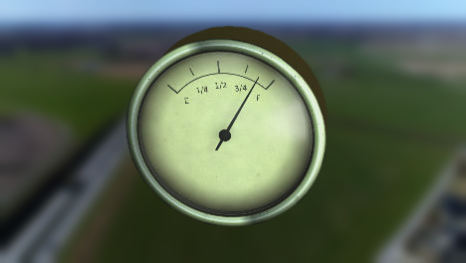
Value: 0.875
